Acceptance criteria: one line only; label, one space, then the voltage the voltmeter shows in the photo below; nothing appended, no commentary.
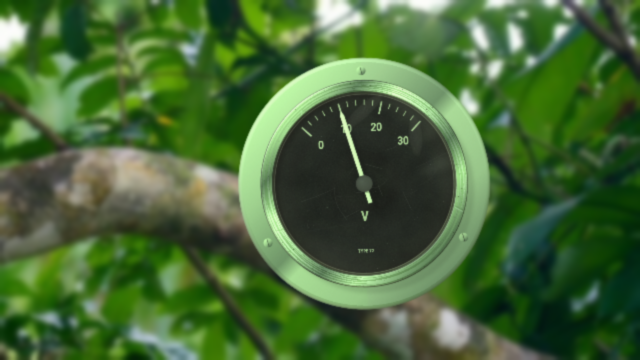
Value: 10 V
